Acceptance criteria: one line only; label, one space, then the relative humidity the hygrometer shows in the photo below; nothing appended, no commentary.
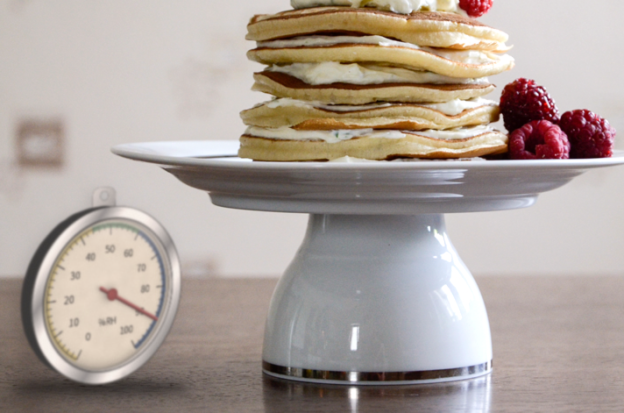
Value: 90 %
